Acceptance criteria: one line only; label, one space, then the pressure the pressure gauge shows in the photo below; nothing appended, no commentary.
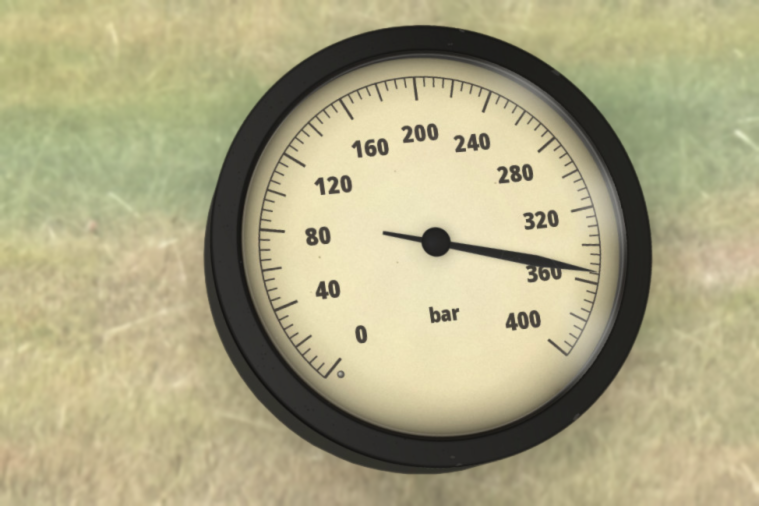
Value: 355 bar
